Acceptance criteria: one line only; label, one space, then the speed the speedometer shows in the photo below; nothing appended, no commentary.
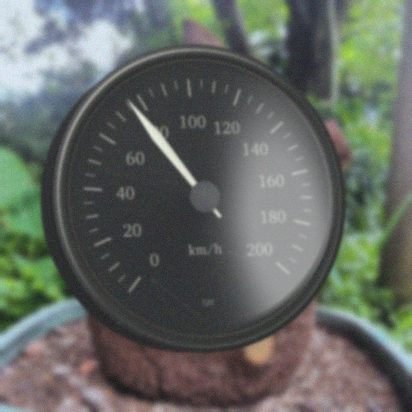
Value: 75 km/h
